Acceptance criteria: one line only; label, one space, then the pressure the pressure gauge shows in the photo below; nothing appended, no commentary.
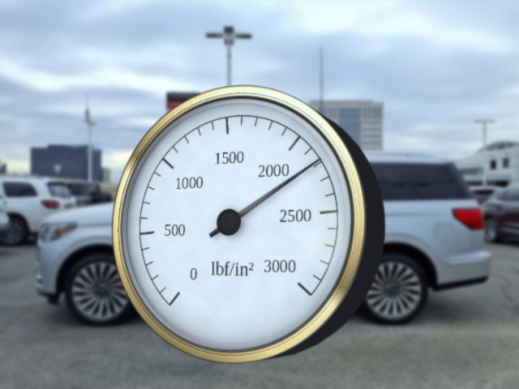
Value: 2200 psi
